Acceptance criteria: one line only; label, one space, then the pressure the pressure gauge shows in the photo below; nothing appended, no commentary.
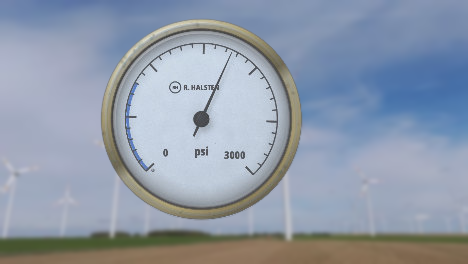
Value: 1750 psi
